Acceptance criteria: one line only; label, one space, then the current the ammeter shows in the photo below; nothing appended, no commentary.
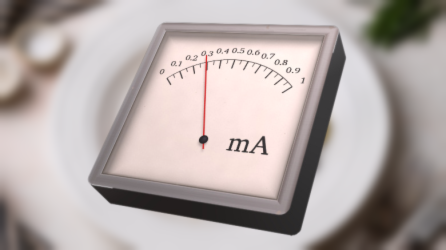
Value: 0.3 mA
